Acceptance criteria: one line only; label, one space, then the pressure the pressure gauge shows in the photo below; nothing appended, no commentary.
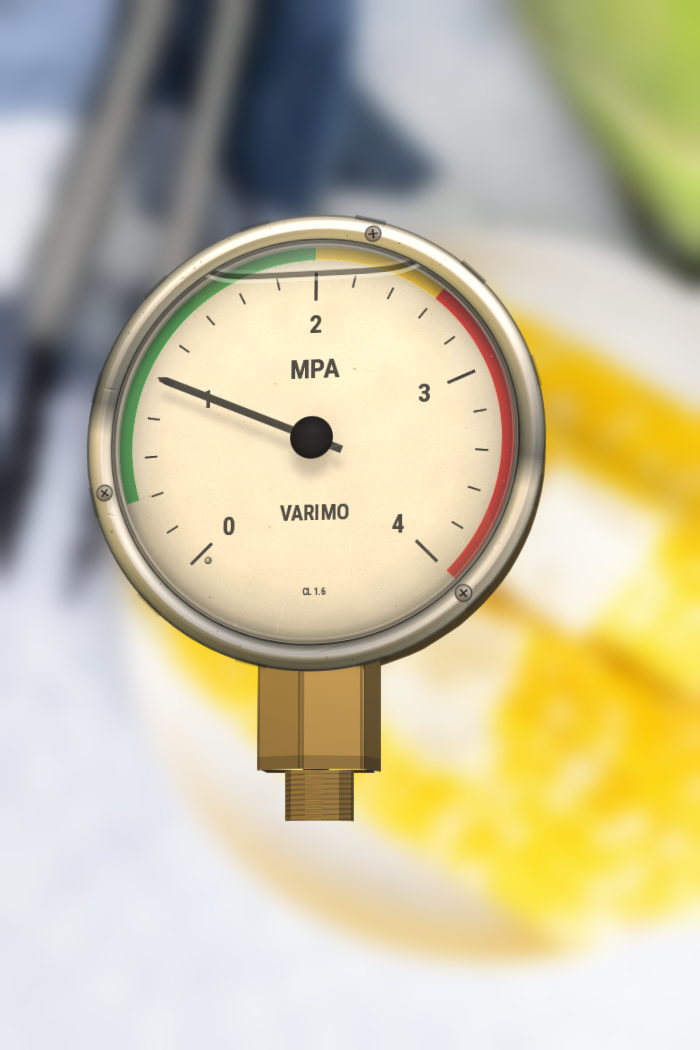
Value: 1 MPa
